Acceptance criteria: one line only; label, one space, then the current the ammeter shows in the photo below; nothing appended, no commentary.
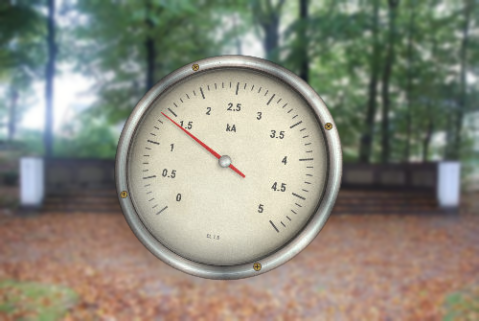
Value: 1.4 kA
